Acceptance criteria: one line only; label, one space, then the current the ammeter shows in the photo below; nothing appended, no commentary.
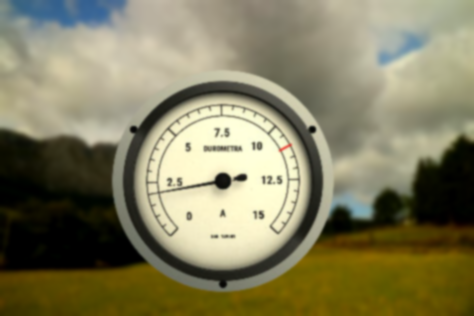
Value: 2 A
